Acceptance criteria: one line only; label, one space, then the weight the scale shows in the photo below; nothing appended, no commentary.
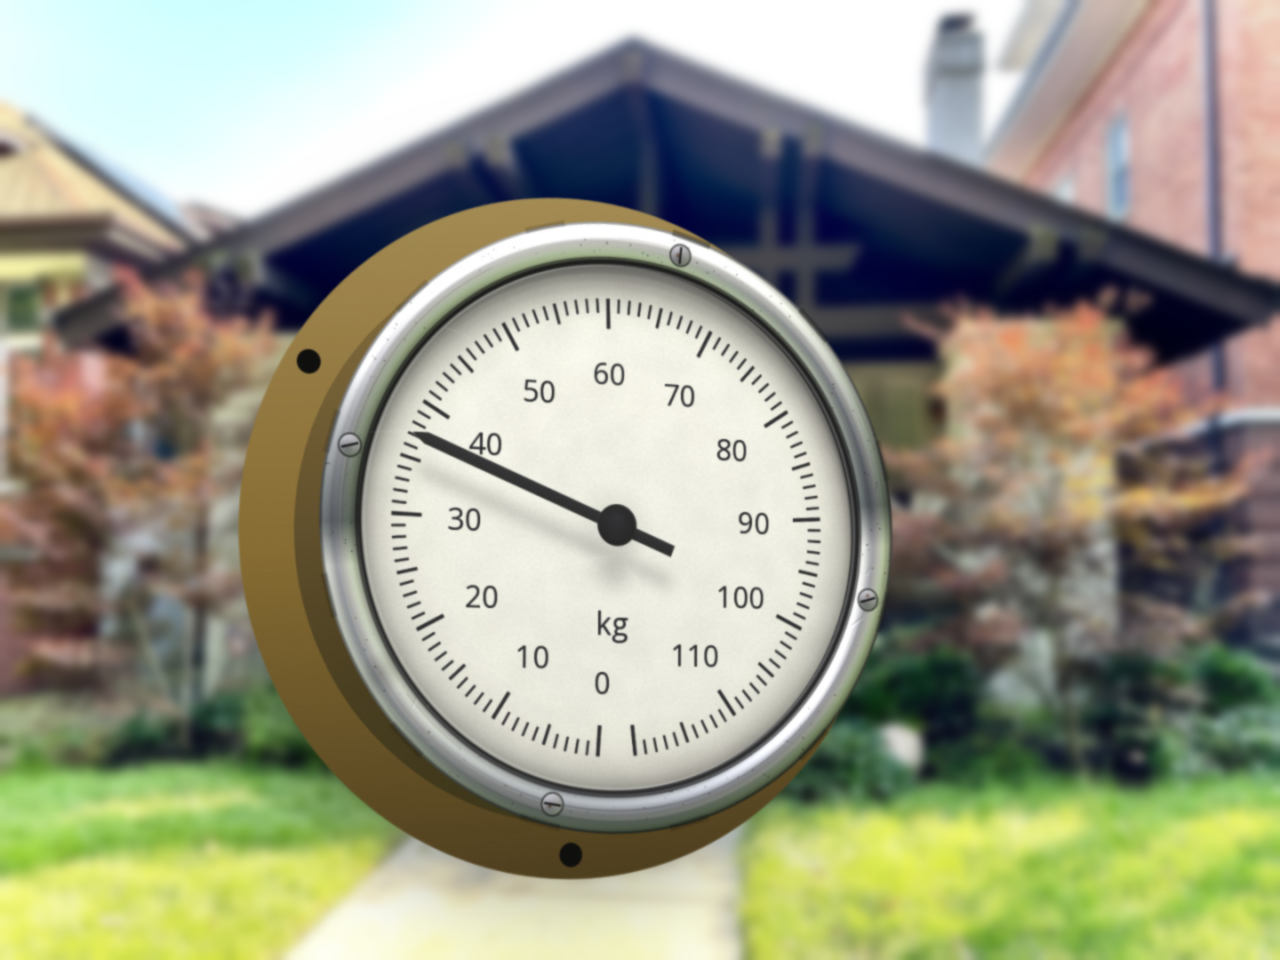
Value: 37 kg
